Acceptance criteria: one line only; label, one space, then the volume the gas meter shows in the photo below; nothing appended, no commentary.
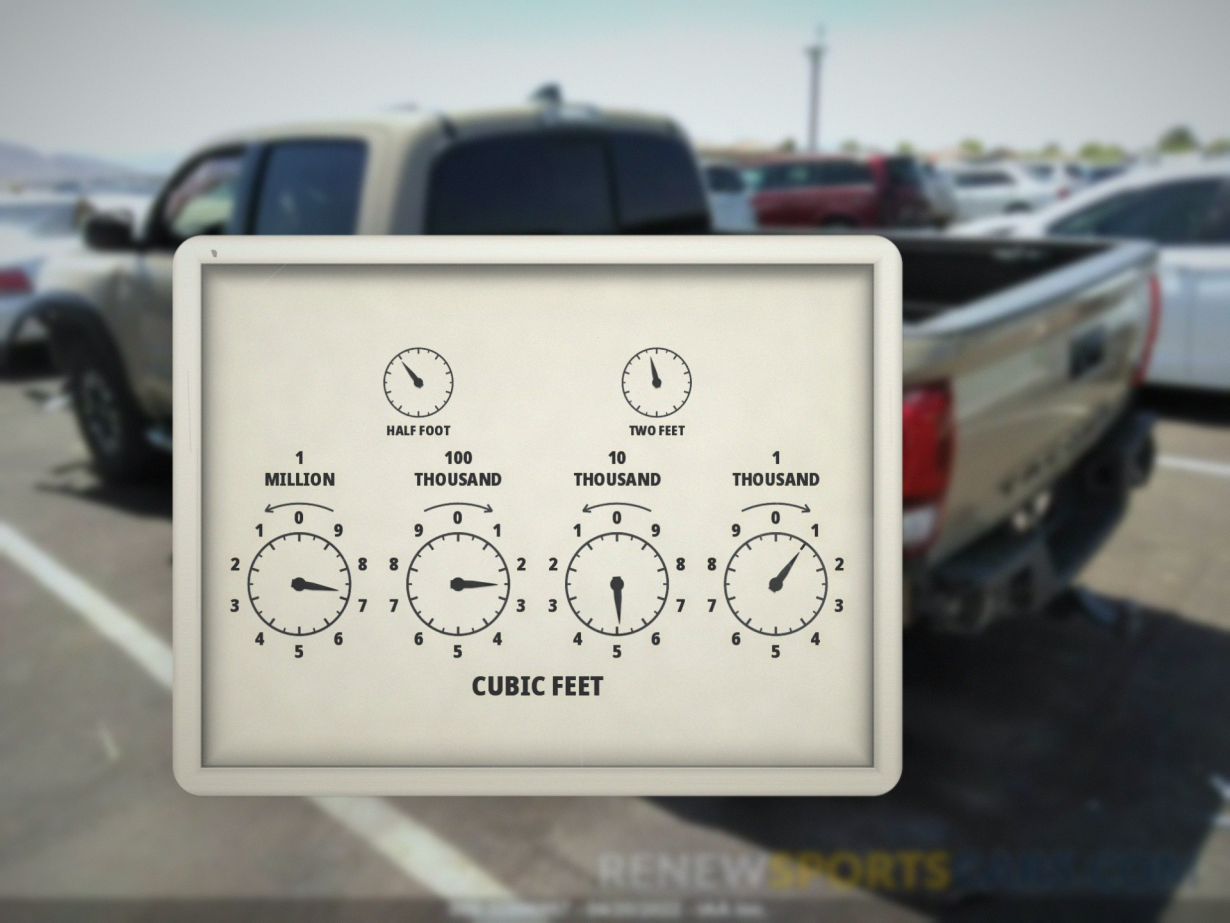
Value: 725100 ft³
